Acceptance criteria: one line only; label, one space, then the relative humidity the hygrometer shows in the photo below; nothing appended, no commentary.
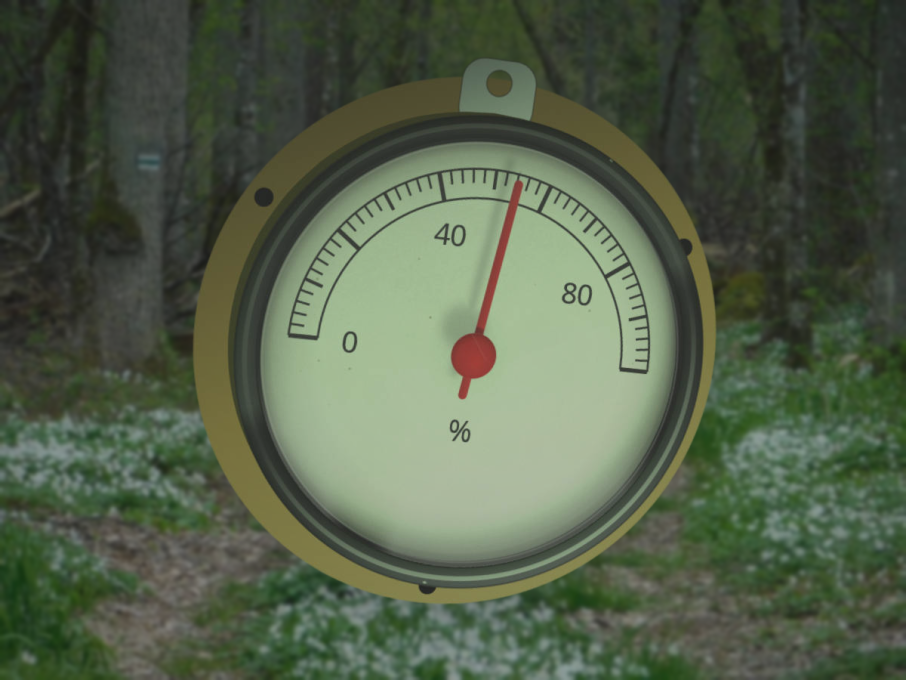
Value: 54 %
